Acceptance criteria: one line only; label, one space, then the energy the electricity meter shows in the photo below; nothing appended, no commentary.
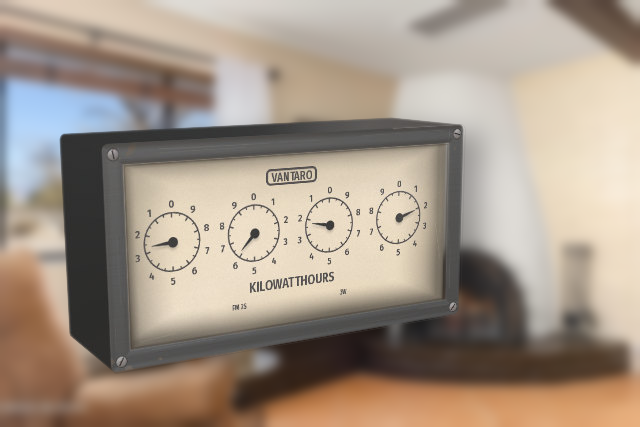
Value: 2622 kWh
